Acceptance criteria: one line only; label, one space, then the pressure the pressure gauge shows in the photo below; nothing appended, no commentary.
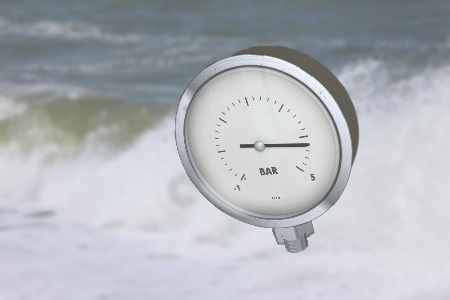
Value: 4.2 bar
